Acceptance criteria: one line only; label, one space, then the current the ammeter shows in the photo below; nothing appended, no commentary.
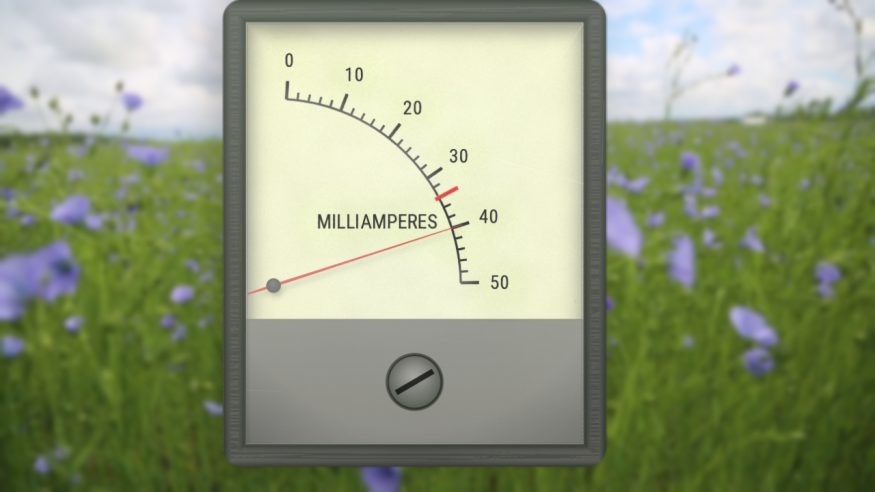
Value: 40 mA
